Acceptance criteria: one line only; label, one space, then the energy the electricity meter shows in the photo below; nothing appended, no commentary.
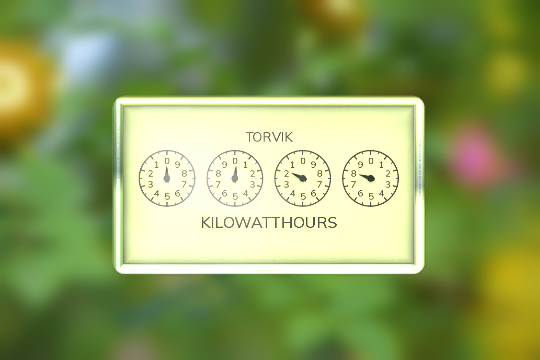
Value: 18 kWh
